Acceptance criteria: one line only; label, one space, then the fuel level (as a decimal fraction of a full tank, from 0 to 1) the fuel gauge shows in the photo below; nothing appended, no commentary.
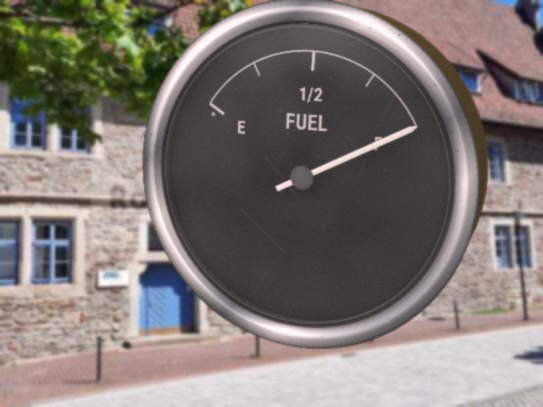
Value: 1
